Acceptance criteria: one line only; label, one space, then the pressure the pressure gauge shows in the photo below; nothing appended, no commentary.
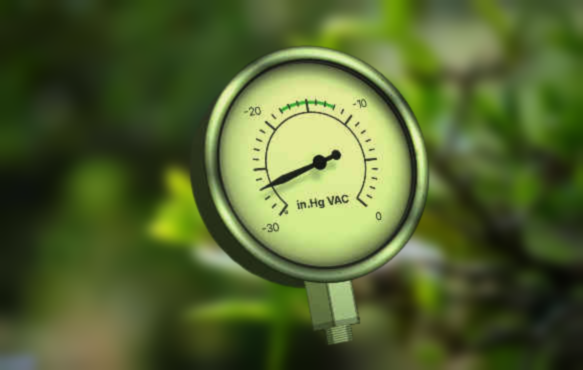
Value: -27 inHg
